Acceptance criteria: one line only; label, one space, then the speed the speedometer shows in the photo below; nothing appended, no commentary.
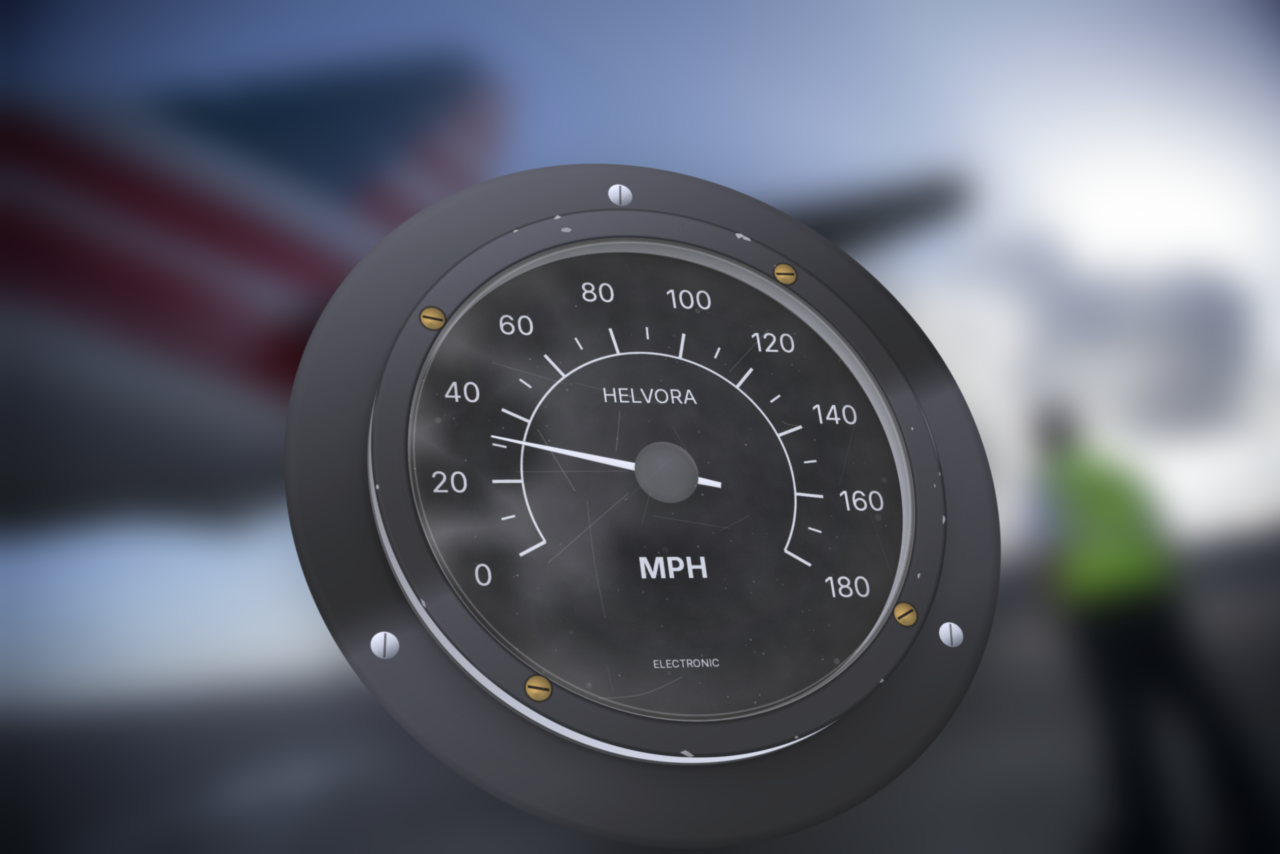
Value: 30 mph
